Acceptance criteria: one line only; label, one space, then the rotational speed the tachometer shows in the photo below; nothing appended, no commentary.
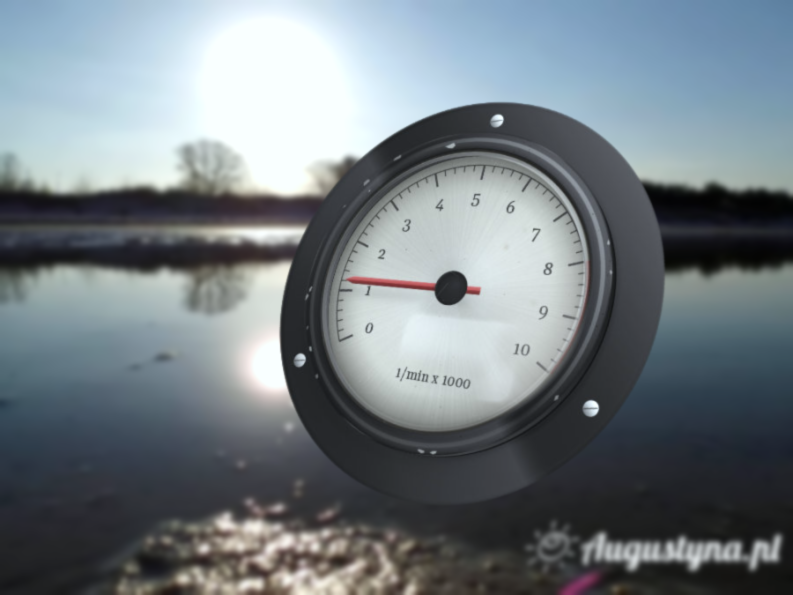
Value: 1200 rpm
